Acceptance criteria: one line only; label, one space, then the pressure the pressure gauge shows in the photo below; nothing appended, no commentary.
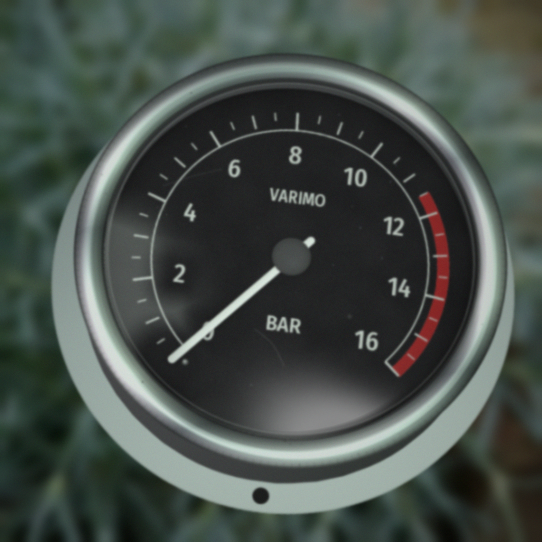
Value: 0 bar
